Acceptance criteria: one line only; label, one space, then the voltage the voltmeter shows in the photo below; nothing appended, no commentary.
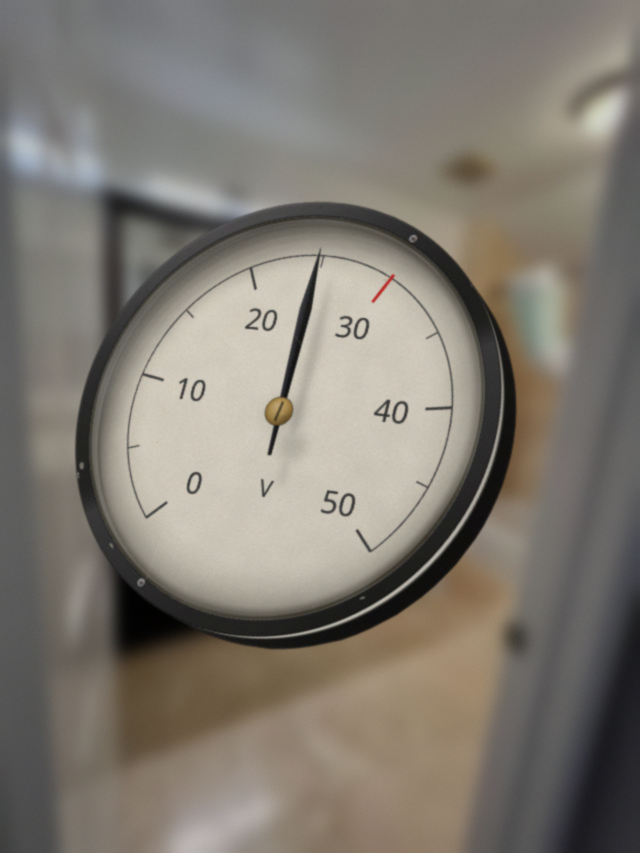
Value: 25 V
